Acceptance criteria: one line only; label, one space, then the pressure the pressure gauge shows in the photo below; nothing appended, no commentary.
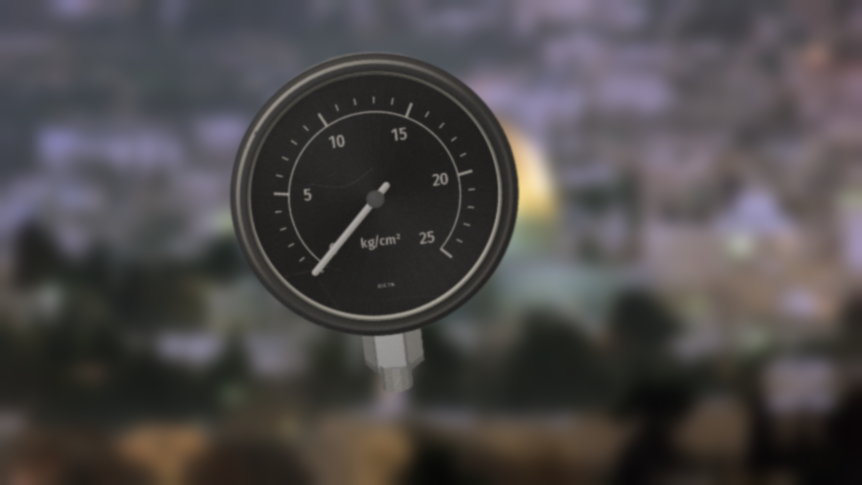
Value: 0 kg/cm²
